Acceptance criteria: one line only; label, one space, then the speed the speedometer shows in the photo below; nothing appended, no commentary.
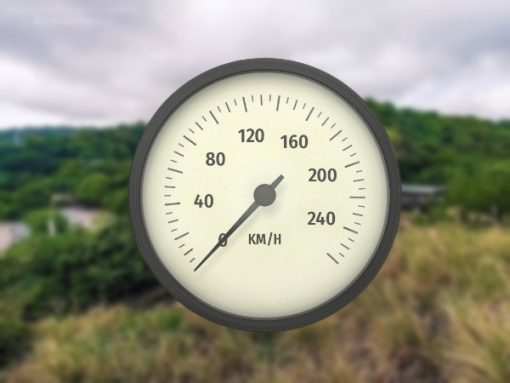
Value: 0 km/h
